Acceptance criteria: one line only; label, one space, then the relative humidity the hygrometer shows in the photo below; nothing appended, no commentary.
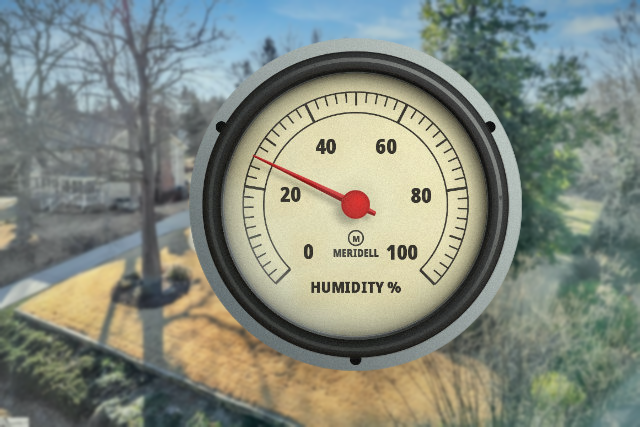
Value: 26 %
